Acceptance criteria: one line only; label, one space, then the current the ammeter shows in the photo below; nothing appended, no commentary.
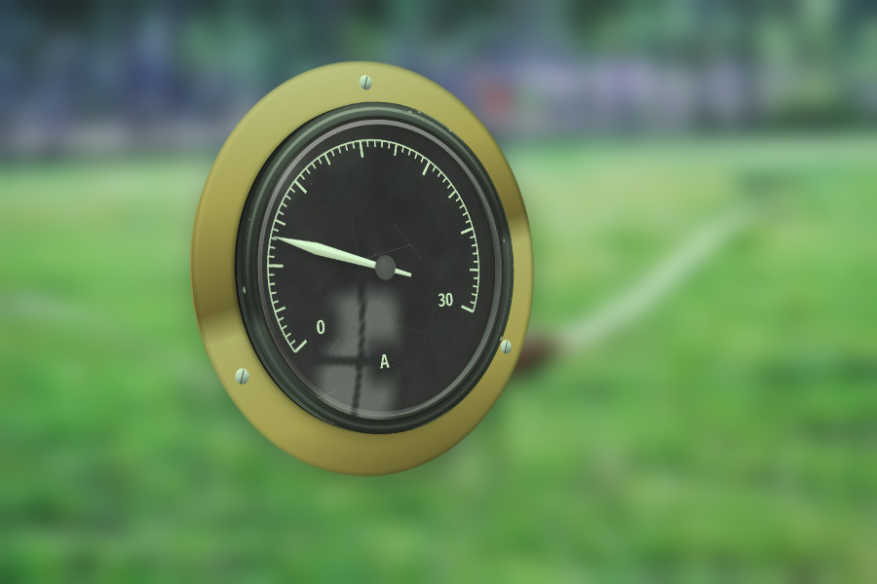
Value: 6.5 A
